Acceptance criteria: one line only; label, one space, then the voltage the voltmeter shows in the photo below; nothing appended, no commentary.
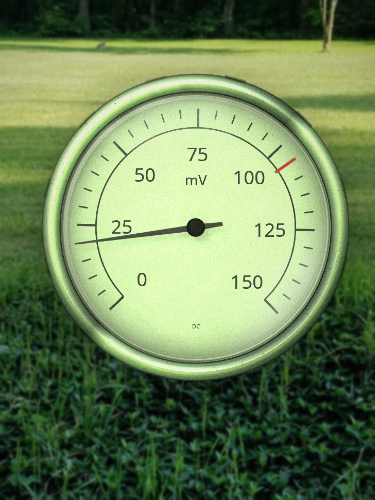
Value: 20 mV
